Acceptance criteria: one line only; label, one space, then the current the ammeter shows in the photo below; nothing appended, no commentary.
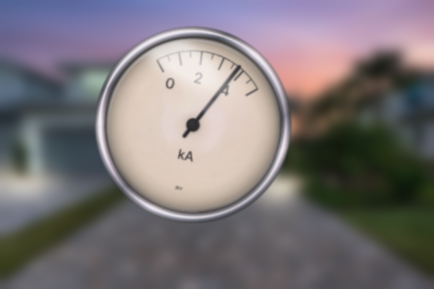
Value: 3.75 kA
